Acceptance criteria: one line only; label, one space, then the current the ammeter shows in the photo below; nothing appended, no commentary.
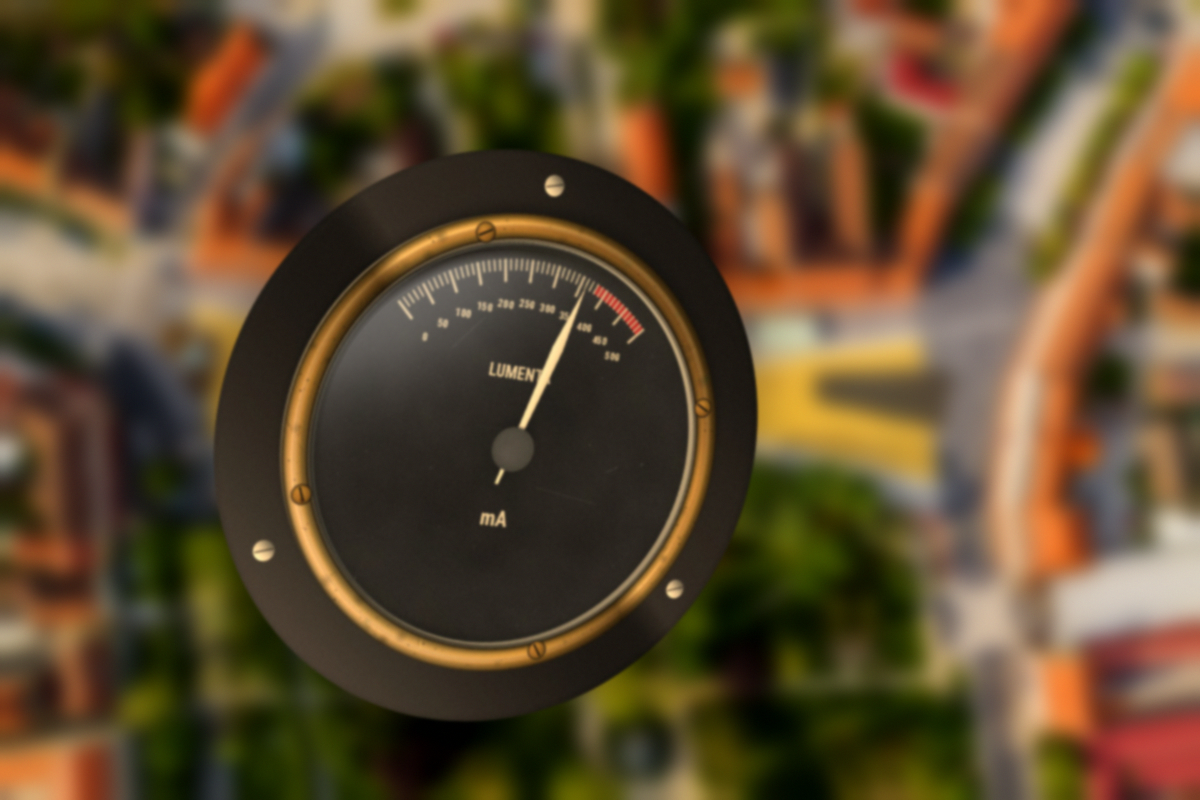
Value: 350 mA
